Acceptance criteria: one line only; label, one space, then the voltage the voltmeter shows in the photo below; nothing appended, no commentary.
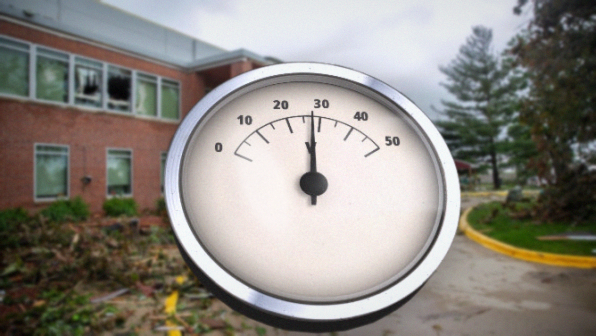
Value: 27.5 V
